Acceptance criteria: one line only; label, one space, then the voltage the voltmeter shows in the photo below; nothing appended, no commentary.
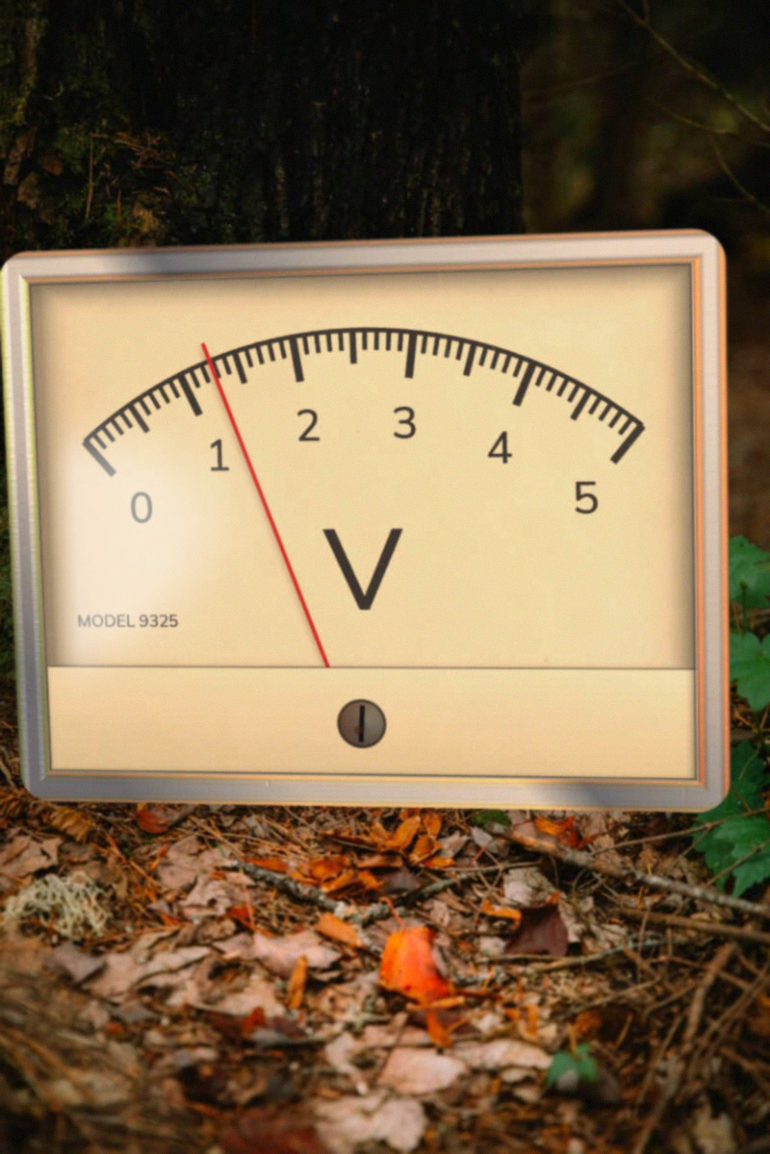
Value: 1.3 V
